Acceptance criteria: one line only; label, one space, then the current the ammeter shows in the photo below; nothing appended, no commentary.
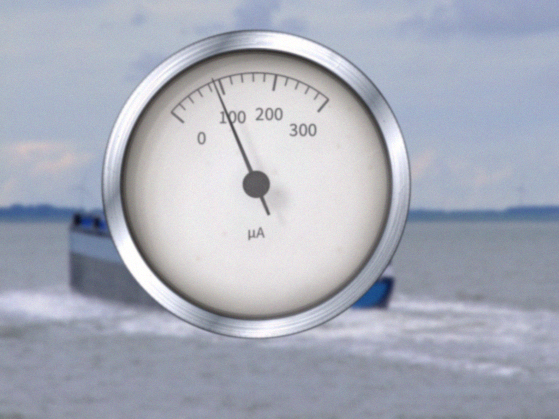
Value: 90 µA
